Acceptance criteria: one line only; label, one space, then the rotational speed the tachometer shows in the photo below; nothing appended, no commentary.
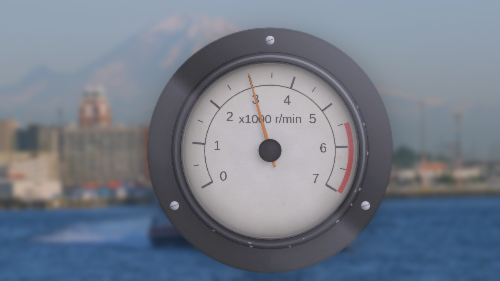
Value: 3000 rpm
